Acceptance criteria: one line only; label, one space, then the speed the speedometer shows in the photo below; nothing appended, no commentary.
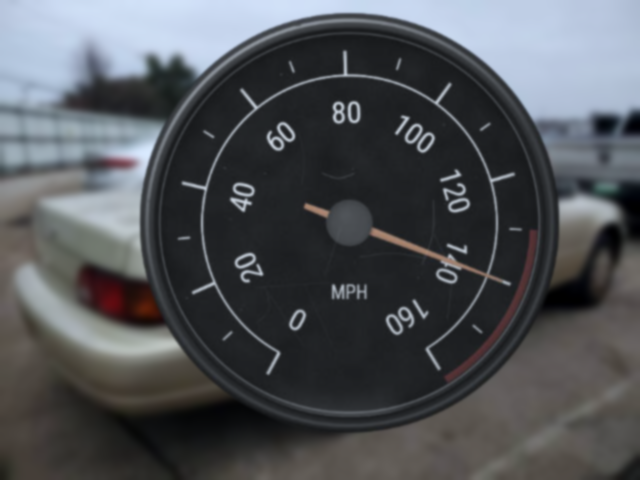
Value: 140 mph
